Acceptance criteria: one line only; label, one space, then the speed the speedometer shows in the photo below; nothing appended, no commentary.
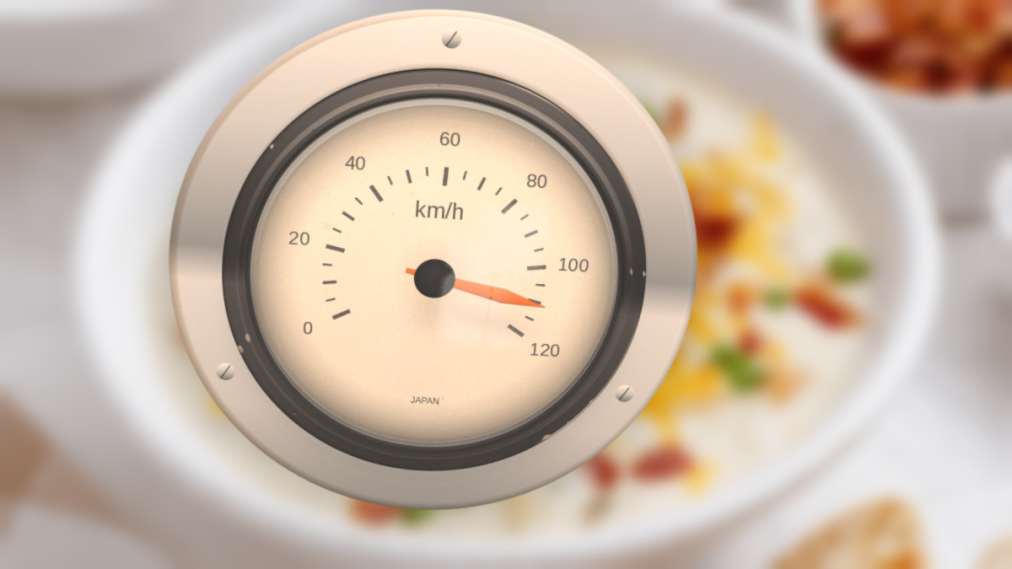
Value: 110 km/h
